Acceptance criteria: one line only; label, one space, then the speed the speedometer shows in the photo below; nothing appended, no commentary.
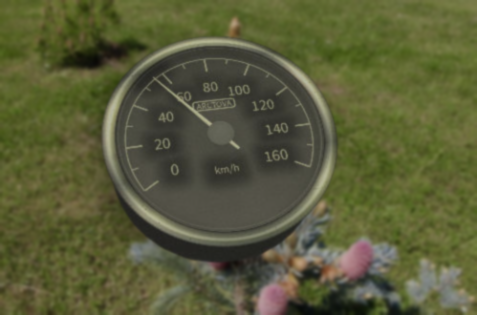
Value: 55 km/h
